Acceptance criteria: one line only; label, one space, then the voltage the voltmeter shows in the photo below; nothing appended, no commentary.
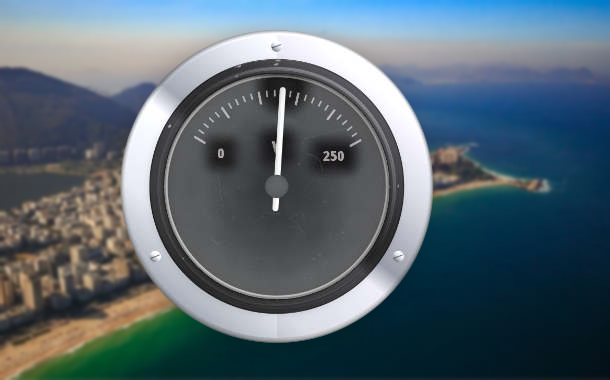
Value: 130 V
